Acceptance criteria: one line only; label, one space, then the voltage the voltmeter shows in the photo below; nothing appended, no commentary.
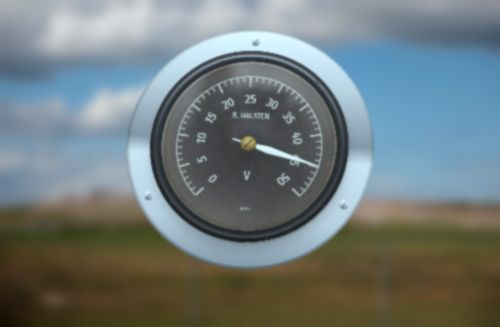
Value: 45 V
